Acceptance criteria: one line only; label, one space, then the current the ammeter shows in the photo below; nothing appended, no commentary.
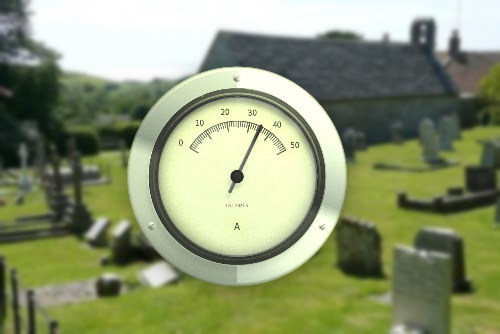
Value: 35 A
